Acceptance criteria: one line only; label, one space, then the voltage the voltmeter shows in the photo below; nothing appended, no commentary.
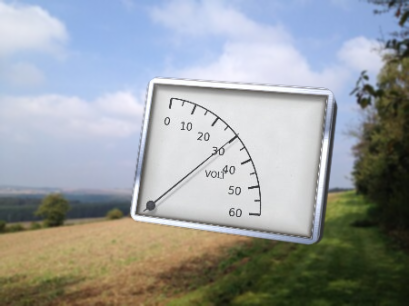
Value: 30 V
